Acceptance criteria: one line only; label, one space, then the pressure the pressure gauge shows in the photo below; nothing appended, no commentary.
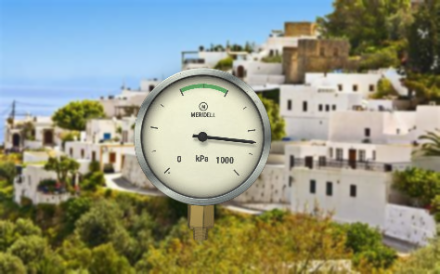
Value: 850 kPa
